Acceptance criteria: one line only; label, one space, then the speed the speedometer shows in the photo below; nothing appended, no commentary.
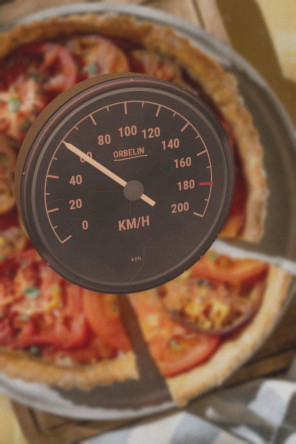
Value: 60 km/h
